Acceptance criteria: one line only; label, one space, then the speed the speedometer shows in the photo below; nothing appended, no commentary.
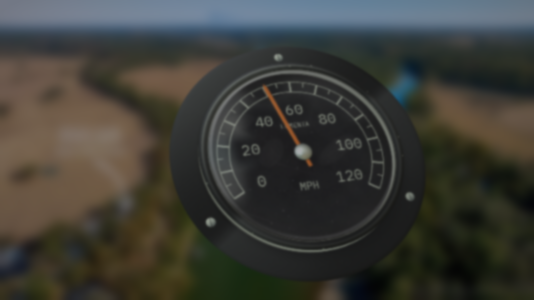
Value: 50 mph
